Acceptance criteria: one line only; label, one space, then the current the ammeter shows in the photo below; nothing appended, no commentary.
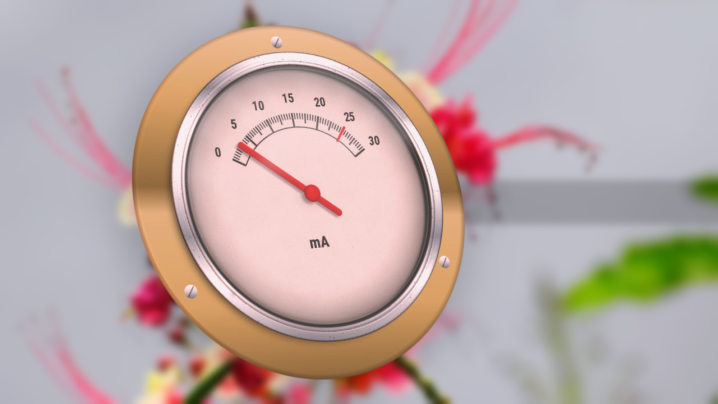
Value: 2.5 mA
